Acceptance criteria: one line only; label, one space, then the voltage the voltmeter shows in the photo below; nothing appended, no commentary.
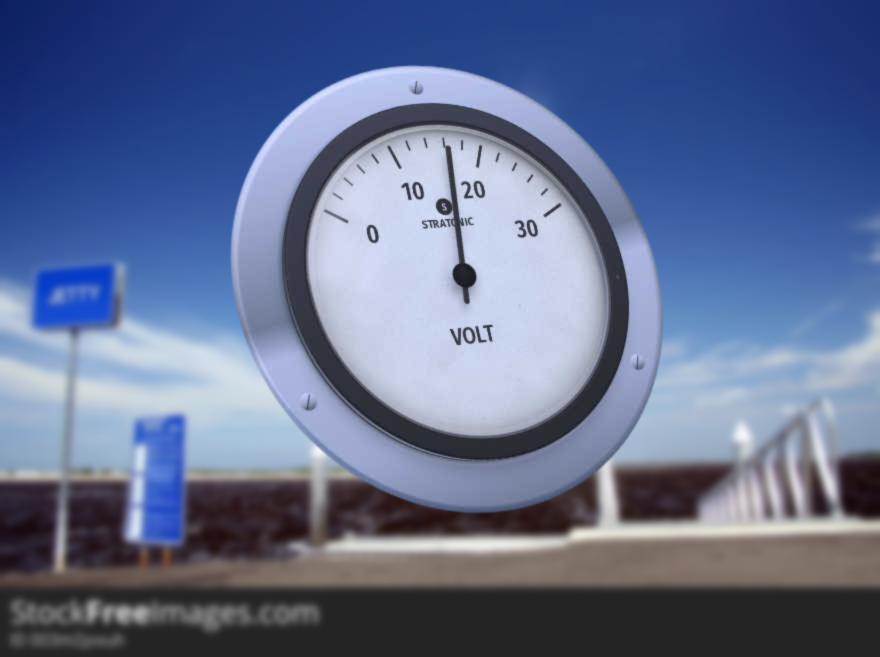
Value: 16 V
